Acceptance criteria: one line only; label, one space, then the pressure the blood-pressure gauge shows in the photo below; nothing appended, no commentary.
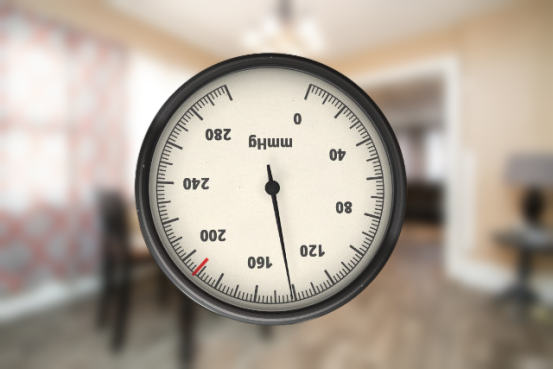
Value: 142 mmHg
